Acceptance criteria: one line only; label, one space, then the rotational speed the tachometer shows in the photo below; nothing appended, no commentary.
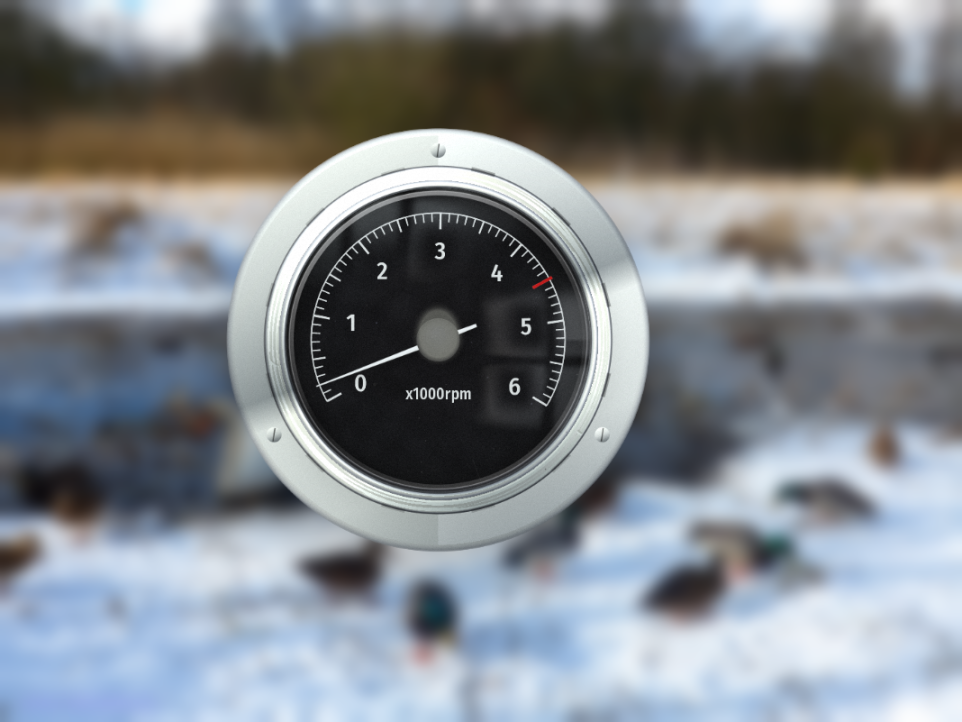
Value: 200 rpm
